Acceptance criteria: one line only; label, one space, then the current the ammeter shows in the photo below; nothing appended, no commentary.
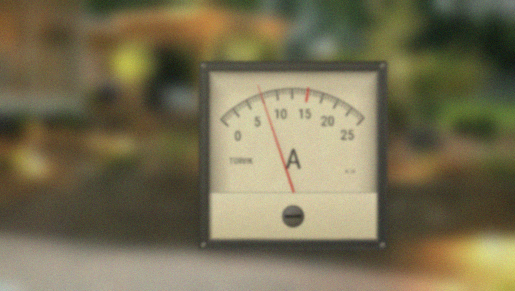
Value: 7.5 A
